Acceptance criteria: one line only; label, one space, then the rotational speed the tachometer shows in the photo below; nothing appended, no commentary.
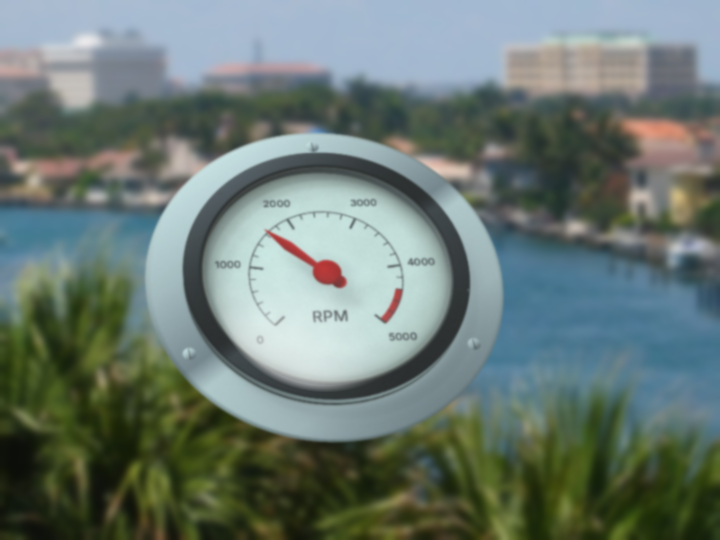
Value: 1600 rpm
